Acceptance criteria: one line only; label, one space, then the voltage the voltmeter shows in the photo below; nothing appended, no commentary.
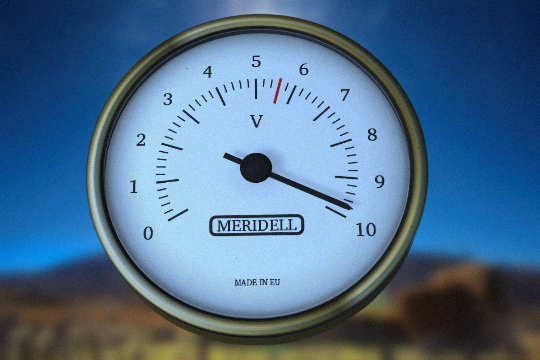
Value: 9.8 V
